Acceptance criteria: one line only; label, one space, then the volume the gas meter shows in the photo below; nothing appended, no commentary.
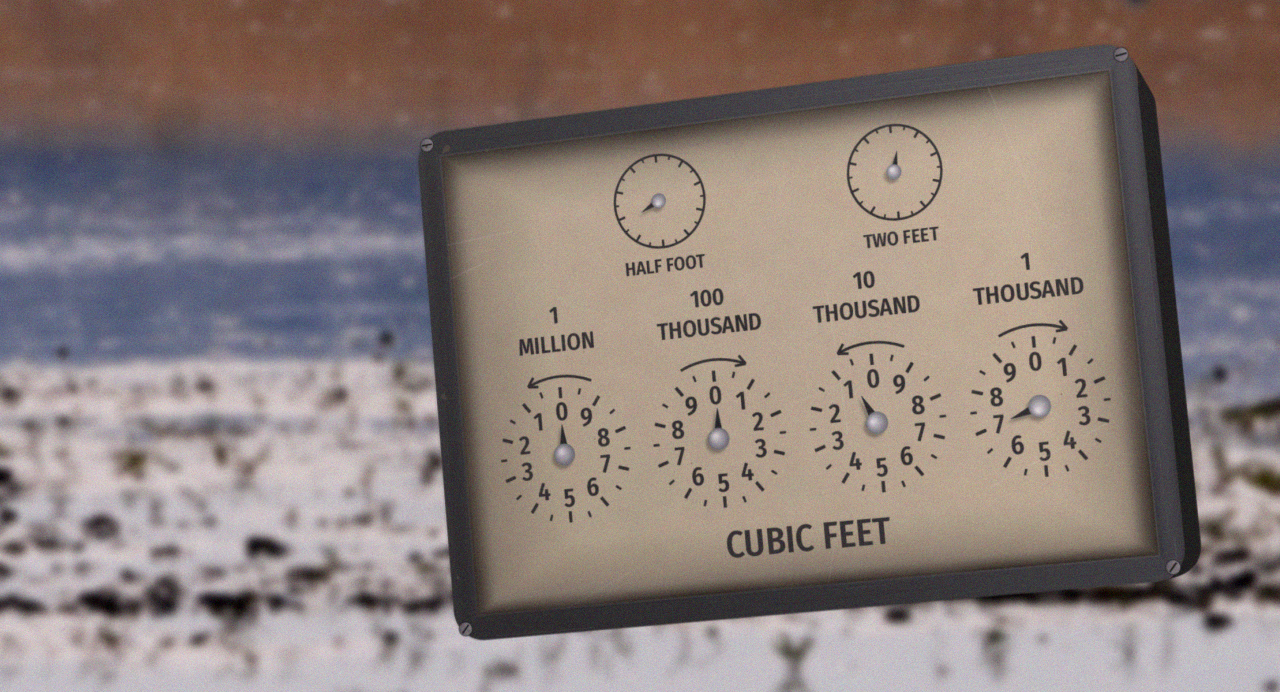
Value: 700 ft³
